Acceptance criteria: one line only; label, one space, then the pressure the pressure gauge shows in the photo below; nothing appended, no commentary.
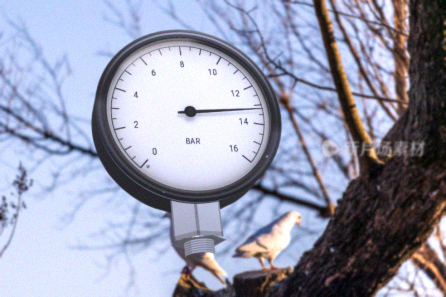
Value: 13.25 bar
